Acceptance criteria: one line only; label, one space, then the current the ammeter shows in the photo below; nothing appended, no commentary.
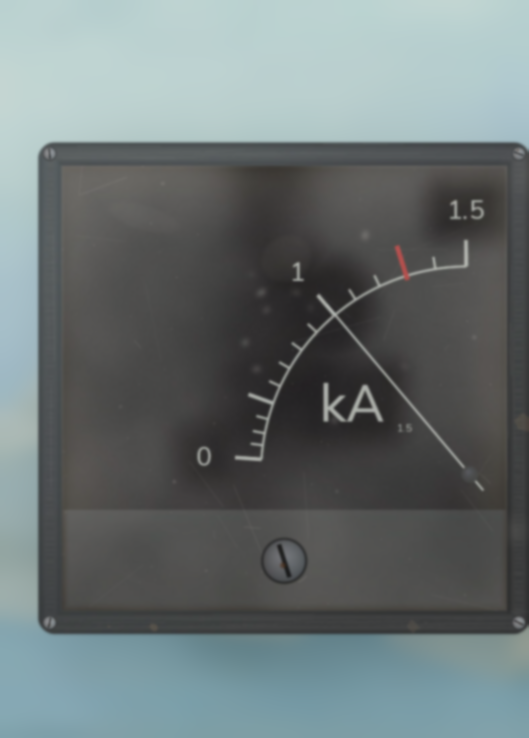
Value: 1 kA
